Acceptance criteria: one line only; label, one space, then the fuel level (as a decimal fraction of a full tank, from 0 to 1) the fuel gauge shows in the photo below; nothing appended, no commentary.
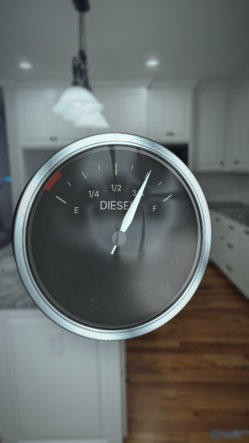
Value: 0.75
